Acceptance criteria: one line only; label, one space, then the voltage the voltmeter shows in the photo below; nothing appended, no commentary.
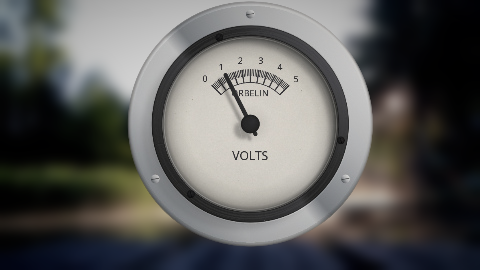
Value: 1 V
